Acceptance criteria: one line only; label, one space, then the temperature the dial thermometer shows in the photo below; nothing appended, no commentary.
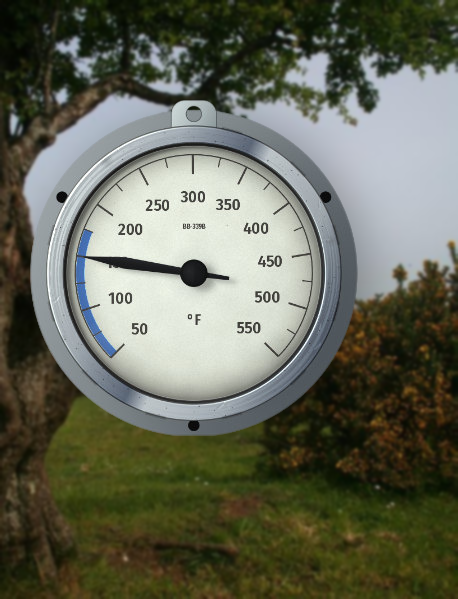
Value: 150 °F
